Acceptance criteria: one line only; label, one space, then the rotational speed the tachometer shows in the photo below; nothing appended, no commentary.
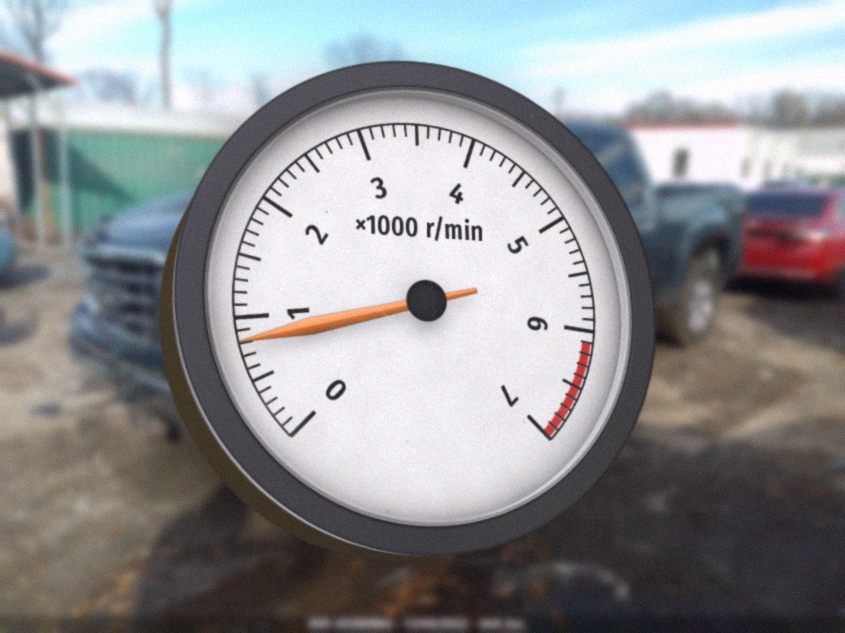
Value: 800 rpm
